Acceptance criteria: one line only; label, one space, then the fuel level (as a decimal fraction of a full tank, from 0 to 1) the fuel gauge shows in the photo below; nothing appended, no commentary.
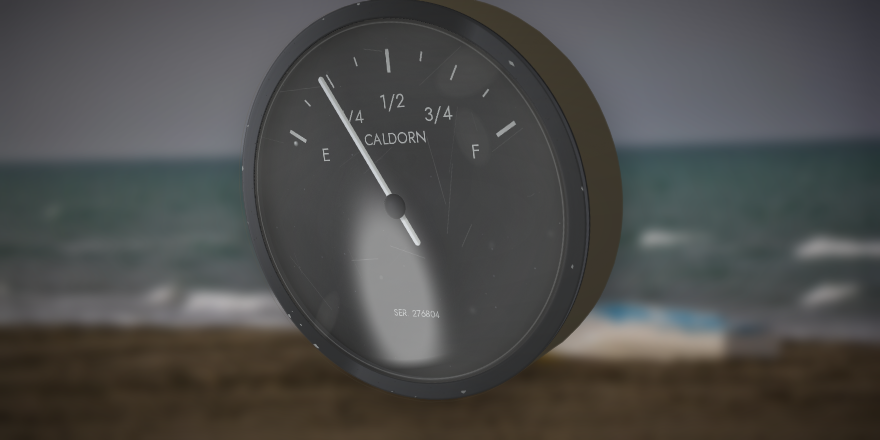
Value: 0.25
